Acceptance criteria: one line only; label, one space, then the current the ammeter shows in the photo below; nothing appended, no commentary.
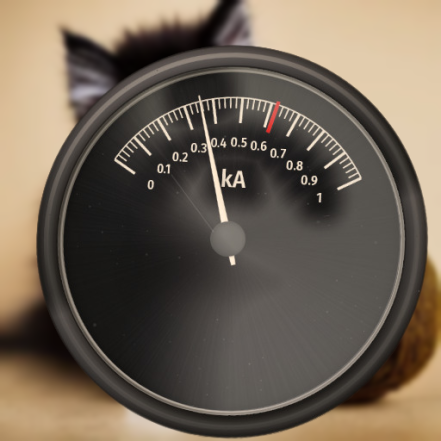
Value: 0.36 kA
